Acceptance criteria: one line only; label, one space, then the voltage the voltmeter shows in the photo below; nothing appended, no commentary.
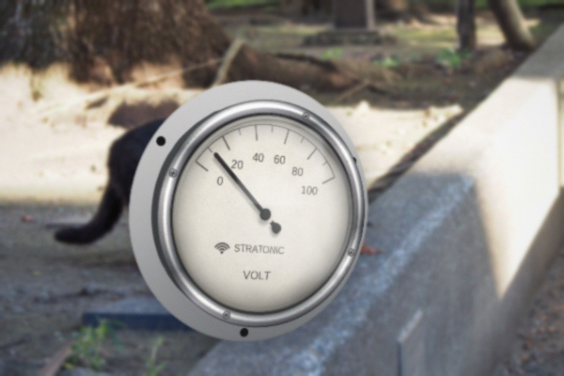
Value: 10 V
